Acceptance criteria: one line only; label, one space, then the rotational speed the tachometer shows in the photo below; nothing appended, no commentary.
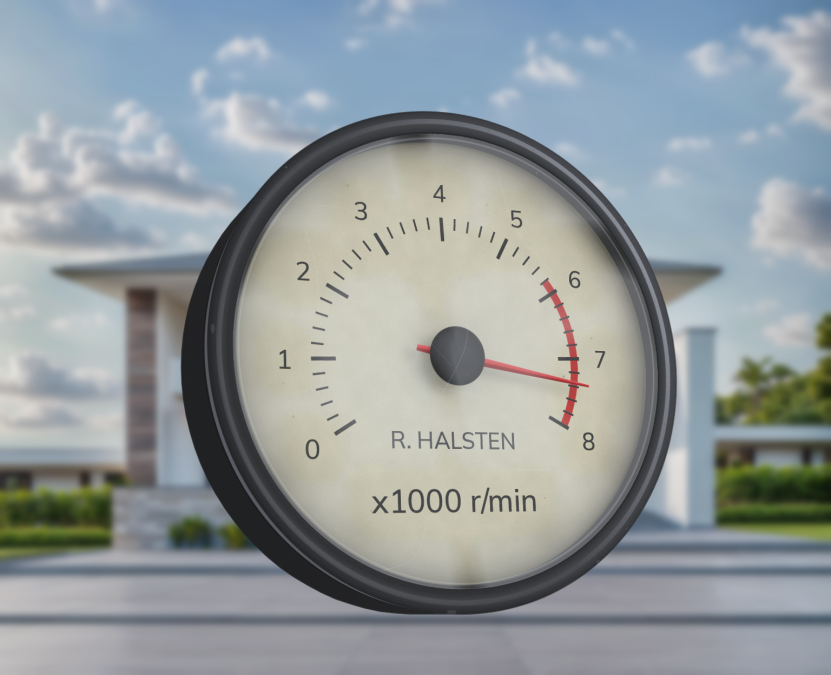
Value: 7400 rpm
